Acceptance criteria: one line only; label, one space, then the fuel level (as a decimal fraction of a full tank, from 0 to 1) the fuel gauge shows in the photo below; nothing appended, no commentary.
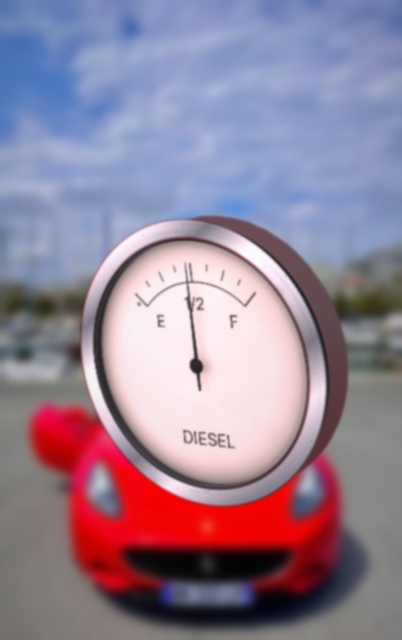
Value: 0.5
